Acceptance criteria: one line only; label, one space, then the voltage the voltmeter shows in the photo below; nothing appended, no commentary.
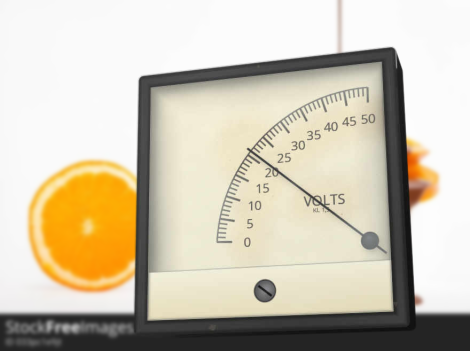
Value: 21 V
